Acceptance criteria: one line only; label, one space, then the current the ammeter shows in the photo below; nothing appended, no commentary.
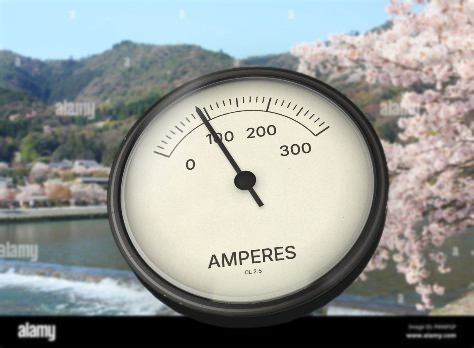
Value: 90 A
